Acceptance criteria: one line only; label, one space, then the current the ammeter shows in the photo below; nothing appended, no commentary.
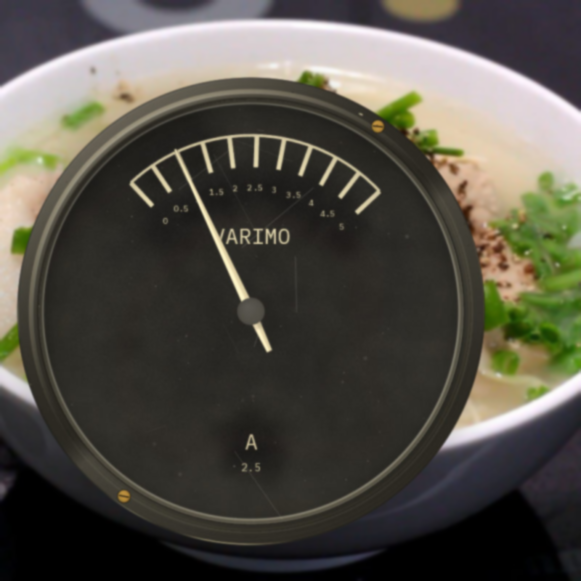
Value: 1 A
